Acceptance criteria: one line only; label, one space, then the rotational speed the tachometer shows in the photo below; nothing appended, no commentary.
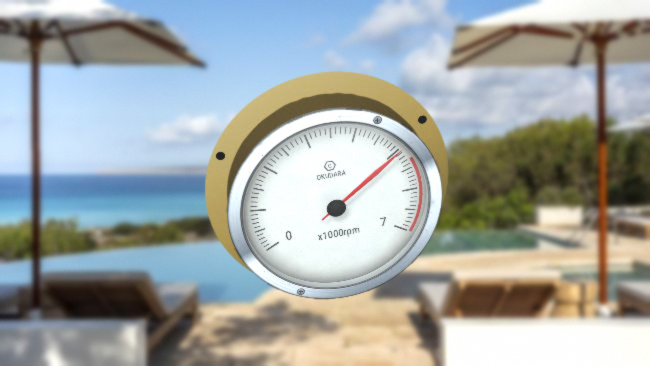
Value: 5000 rpm
